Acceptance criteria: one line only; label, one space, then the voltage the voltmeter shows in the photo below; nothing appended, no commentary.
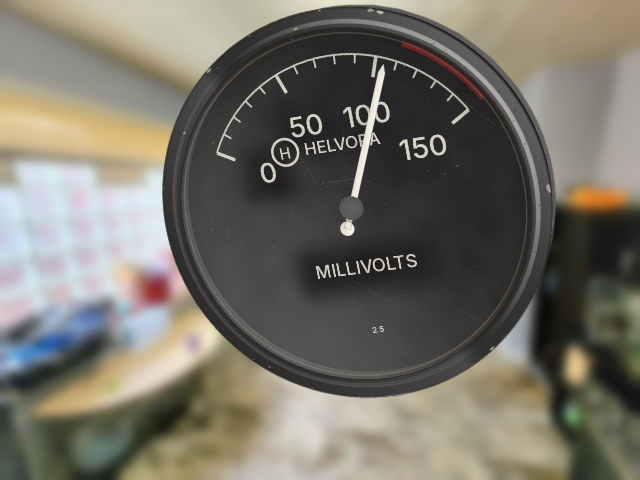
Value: 105 mV
